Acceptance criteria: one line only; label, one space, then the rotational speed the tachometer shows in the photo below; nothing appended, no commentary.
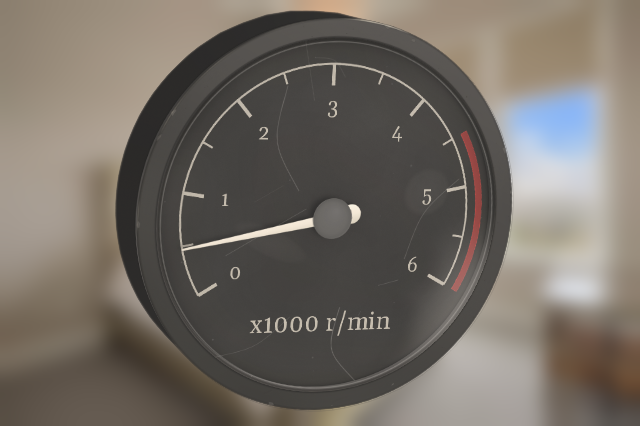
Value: 500 rpm
